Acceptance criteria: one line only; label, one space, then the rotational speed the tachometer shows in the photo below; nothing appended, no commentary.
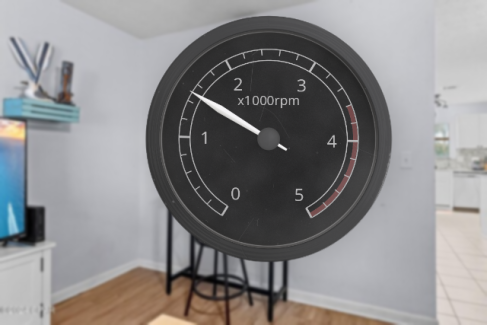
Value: 1500 rpm
